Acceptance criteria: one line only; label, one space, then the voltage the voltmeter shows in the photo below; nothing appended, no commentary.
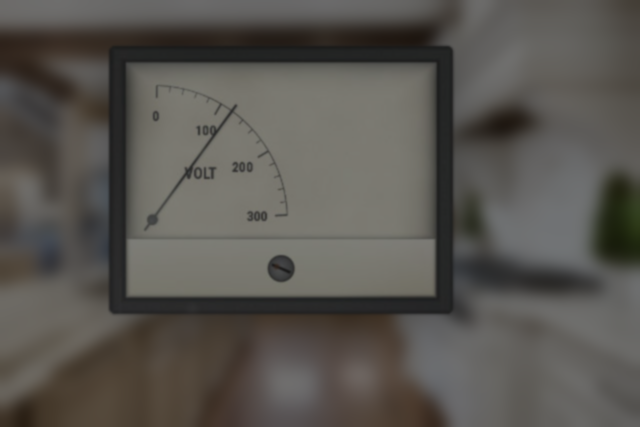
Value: 120 V
